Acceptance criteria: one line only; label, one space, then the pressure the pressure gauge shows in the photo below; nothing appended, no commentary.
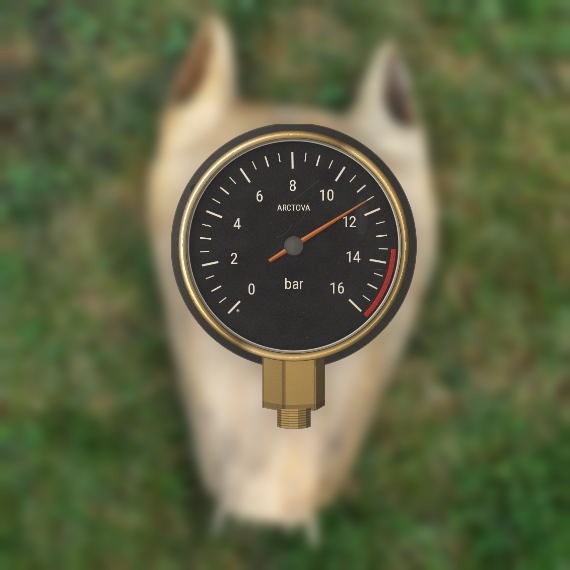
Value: 11.5 bar
